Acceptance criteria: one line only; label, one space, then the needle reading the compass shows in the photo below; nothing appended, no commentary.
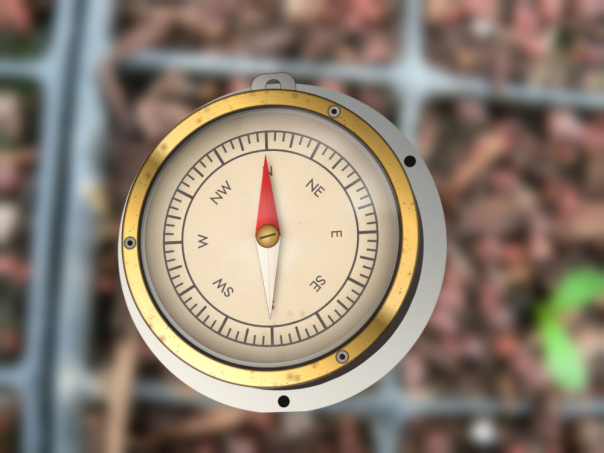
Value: 0 °
